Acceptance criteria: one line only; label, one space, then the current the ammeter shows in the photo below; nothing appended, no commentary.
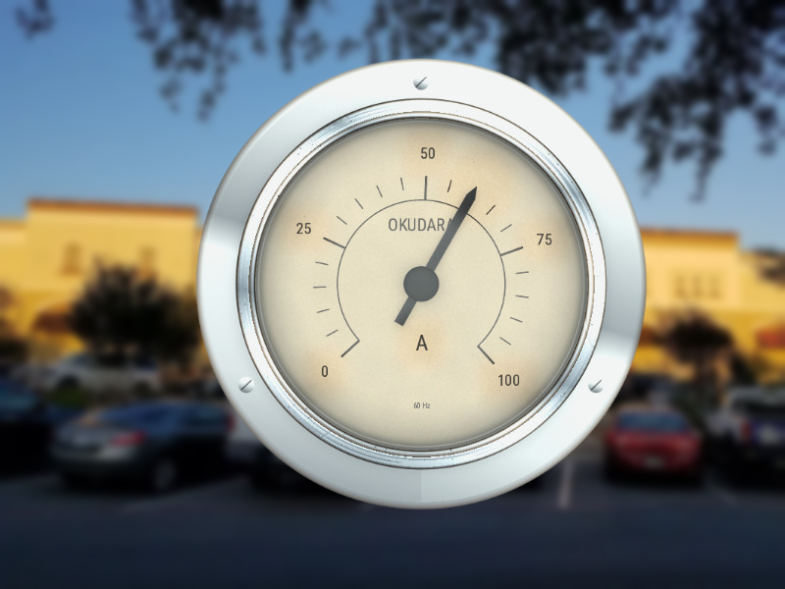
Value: 60 A
